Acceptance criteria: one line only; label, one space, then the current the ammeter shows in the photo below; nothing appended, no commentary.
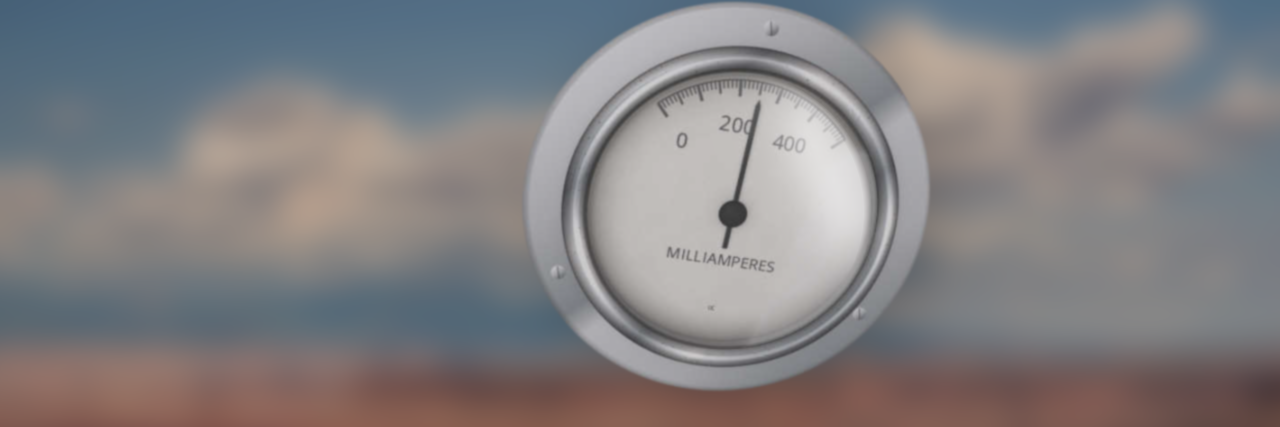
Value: 250 mA
